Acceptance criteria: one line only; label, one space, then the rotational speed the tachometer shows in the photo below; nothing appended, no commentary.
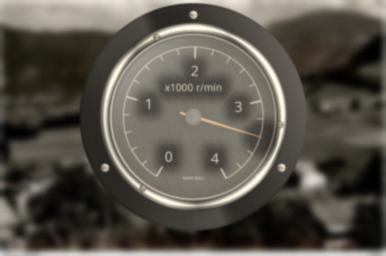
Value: 3400 rpm
